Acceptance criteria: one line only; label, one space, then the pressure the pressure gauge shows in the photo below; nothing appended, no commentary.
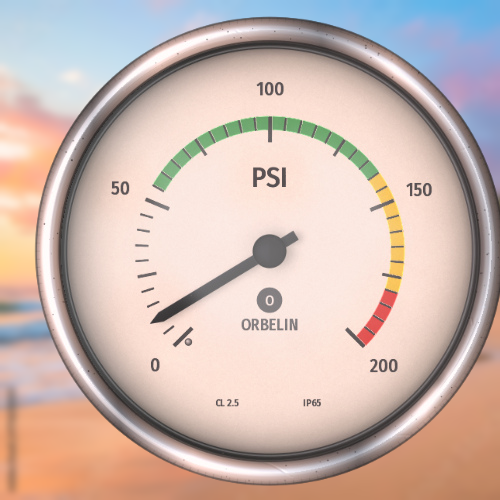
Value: 10 psi
